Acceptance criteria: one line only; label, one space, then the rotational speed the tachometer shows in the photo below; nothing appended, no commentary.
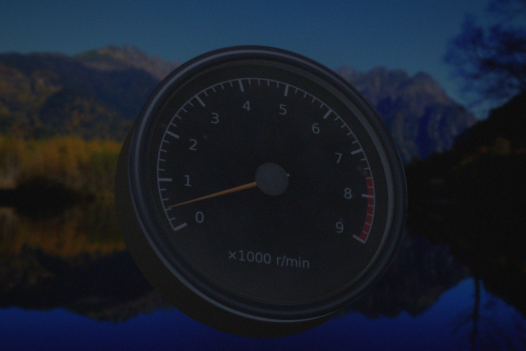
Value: 400 rpm
